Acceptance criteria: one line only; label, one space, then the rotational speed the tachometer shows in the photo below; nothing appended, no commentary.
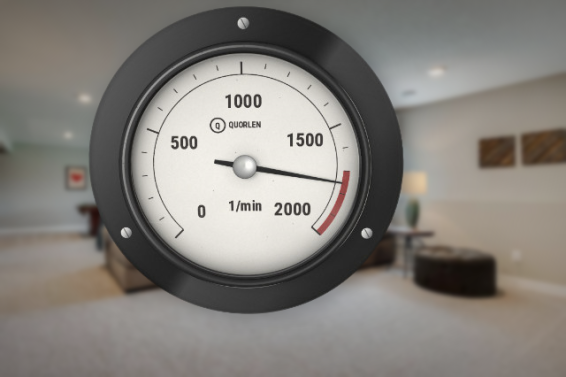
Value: 1750 rpm
